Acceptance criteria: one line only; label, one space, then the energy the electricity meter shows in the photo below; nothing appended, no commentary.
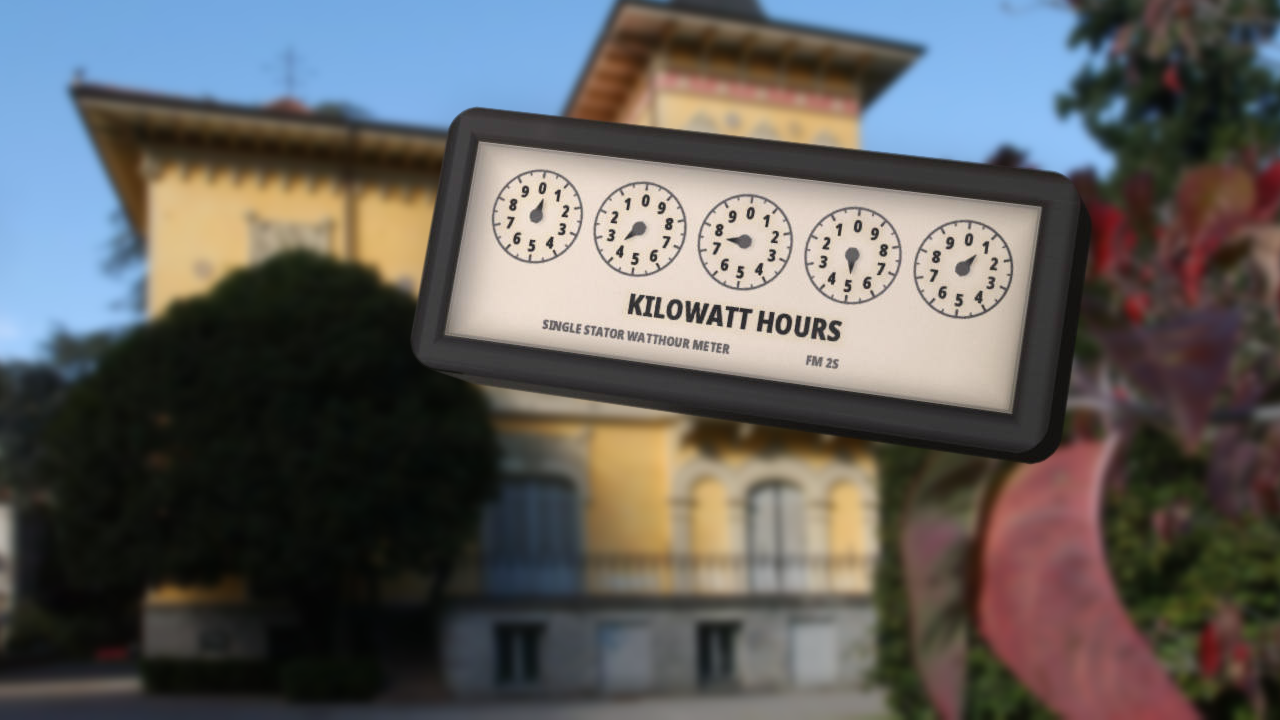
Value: 3751 kWh
